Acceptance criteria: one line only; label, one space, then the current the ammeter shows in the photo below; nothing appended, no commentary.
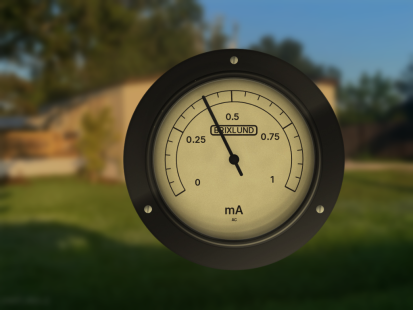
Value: 0.4 mA
